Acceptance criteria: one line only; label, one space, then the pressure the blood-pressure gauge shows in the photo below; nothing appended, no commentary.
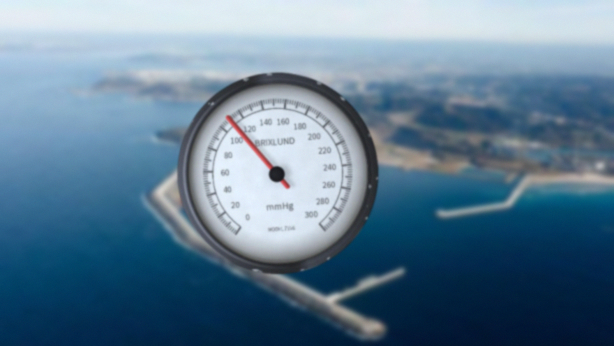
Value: 110 mmHg
